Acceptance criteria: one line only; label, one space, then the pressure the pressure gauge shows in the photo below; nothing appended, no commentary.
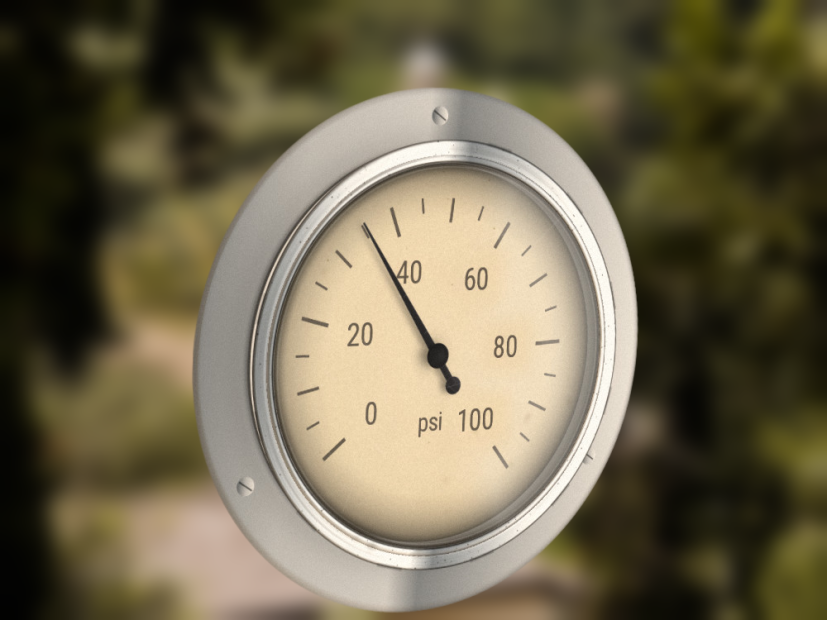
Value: 35 psi
